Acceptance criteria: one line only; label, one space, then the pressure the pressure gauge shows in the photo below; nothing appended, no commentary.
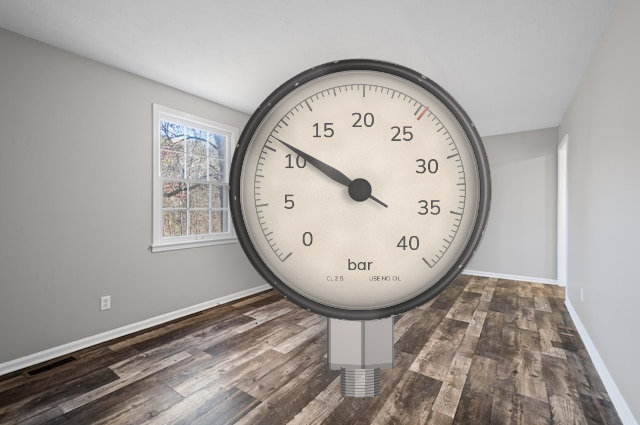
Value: 11 bar
